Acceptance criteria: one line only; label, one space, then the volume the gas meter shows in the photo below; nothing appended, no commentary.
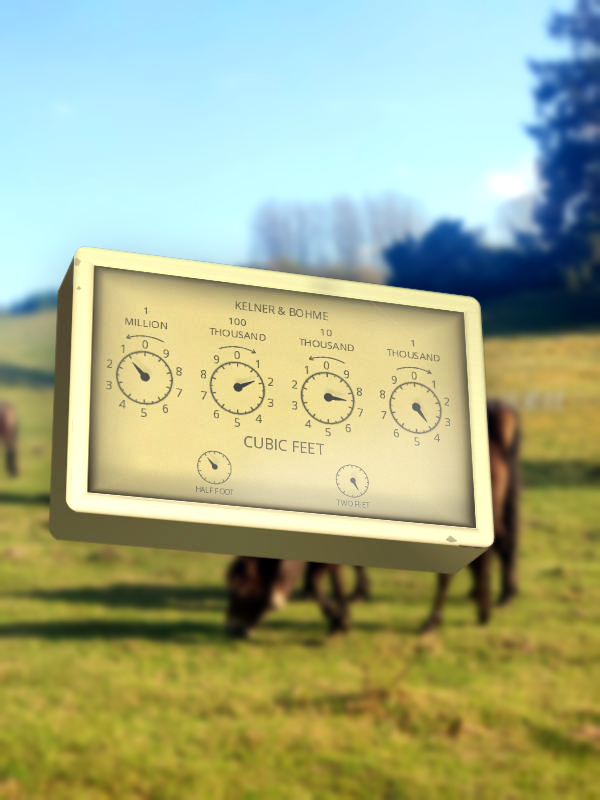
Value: 117400 ft³
